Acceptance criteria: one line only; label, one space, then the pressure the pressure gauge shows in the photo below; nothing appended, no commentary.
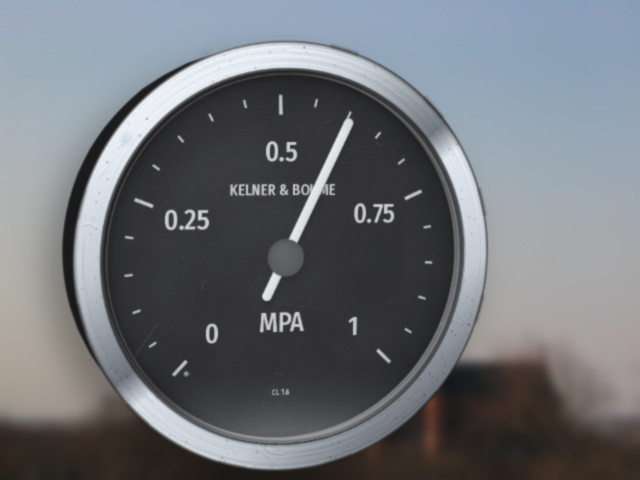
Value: 0.6 MPa
